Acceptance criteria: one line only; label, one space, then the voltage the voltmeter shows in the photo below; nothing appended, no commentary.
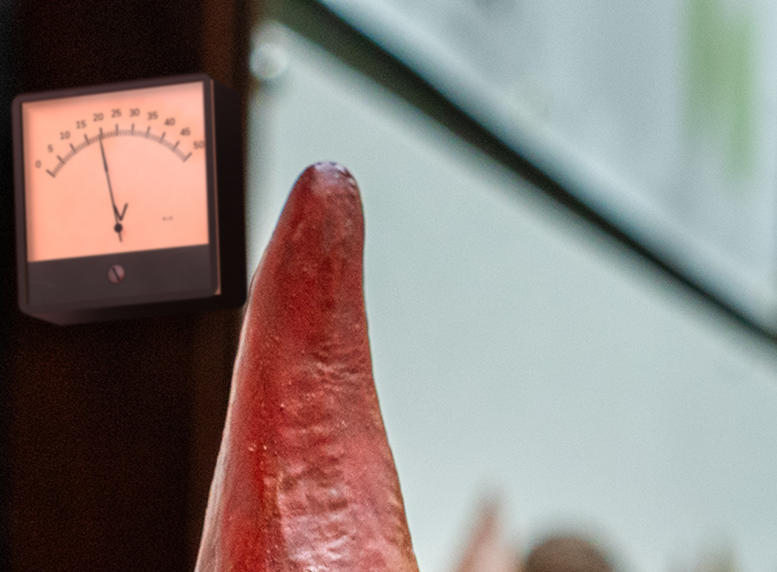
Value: 20 V
